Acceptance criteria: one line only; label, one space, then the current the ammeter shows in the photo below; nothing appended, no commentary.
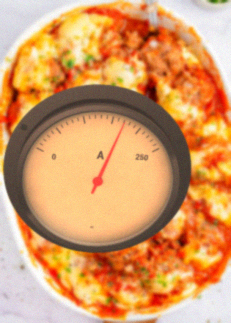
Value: 170 A
